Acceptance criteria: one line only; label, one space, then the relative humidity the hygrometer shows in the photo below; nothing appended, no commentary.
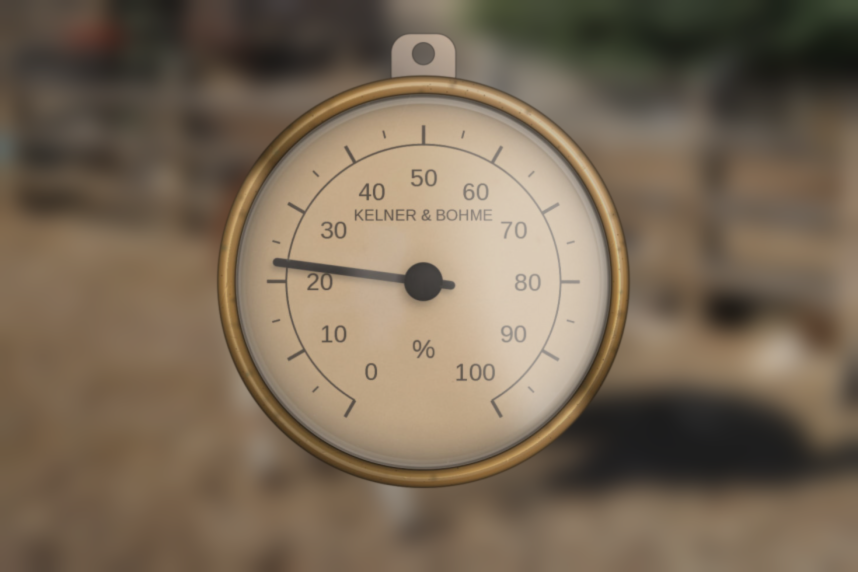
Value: 22.5 %
